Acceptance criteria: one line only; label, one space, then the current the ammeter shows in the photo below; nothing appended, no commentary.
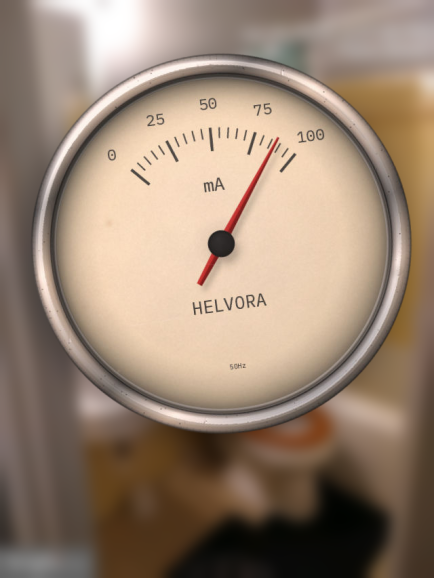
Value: 87.5 mA
